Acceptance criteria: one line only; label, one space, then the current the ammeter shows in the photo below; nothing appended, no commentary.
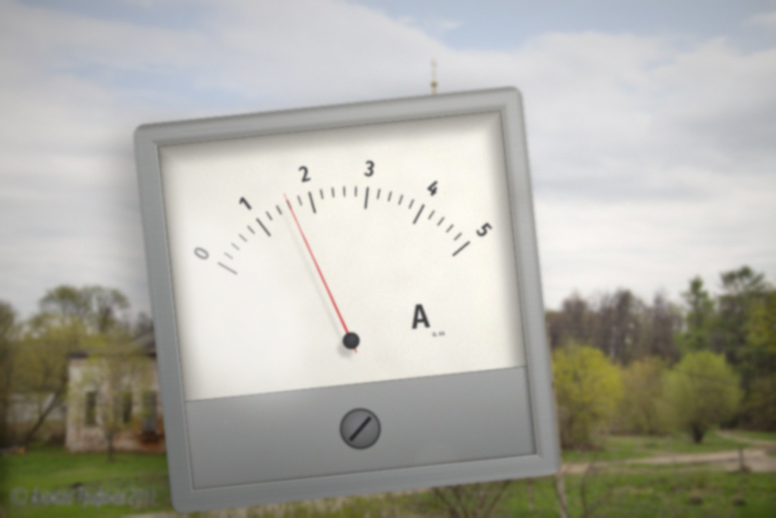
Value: 1.6 A
